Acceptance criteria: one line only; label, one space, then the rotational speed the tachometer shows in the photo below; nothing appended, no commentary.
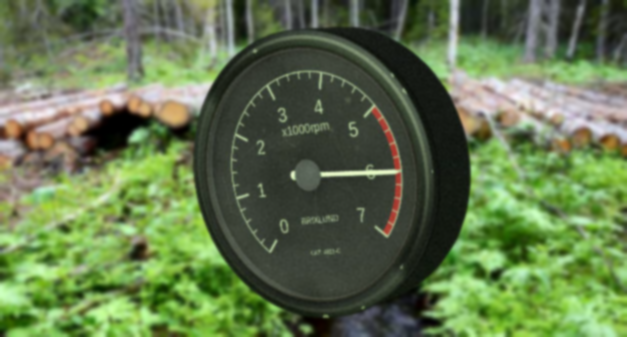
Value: 6000 rpm
